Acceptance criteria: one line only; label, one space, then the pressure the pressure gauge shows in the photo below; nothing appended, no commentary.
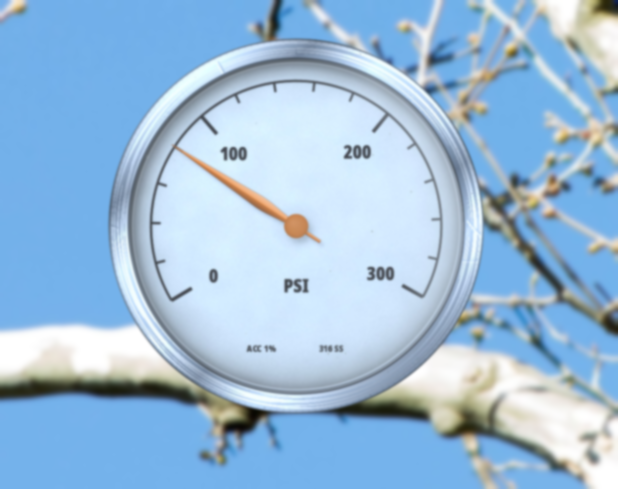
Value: 80 psi
